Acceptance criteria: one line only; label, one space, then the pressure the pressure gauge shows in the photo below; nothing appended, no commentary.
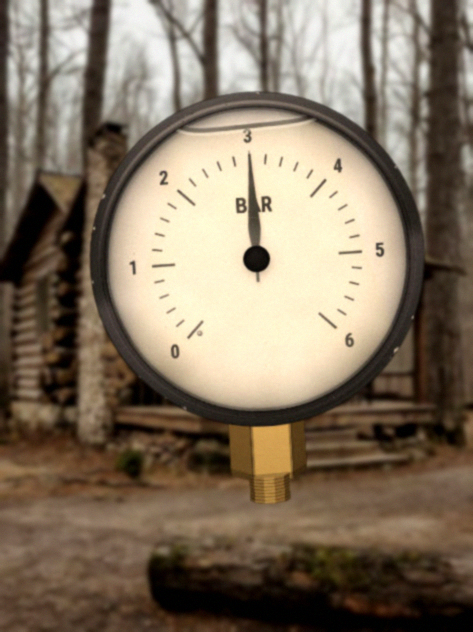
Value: 3 bar
